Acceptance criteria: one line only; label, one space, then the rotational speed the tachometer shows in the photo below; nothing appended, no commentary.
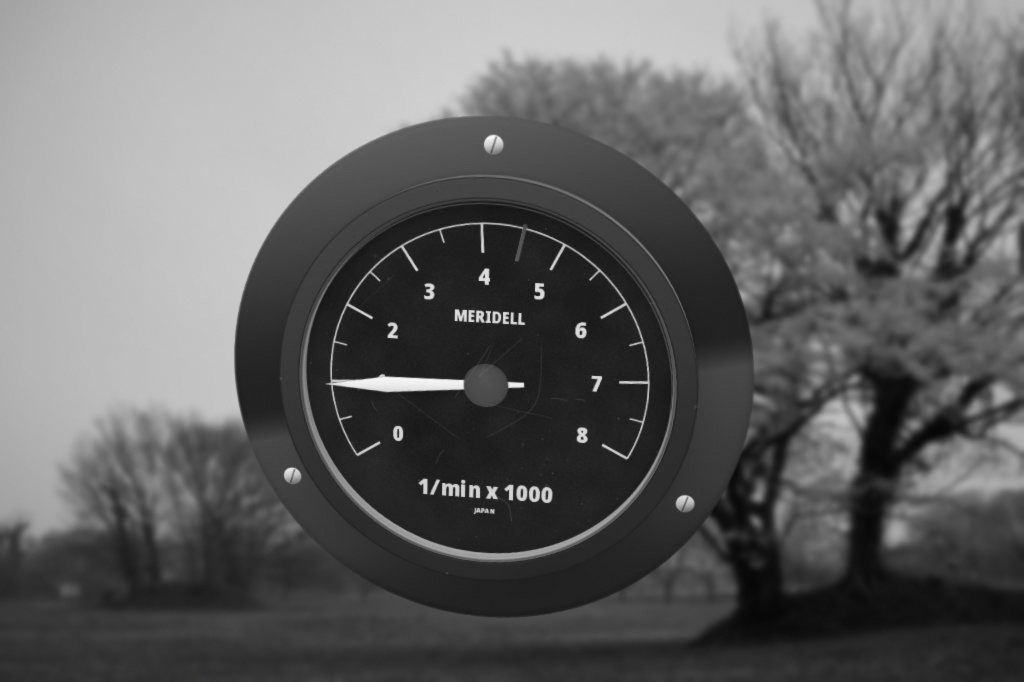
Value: 1000 rpm
